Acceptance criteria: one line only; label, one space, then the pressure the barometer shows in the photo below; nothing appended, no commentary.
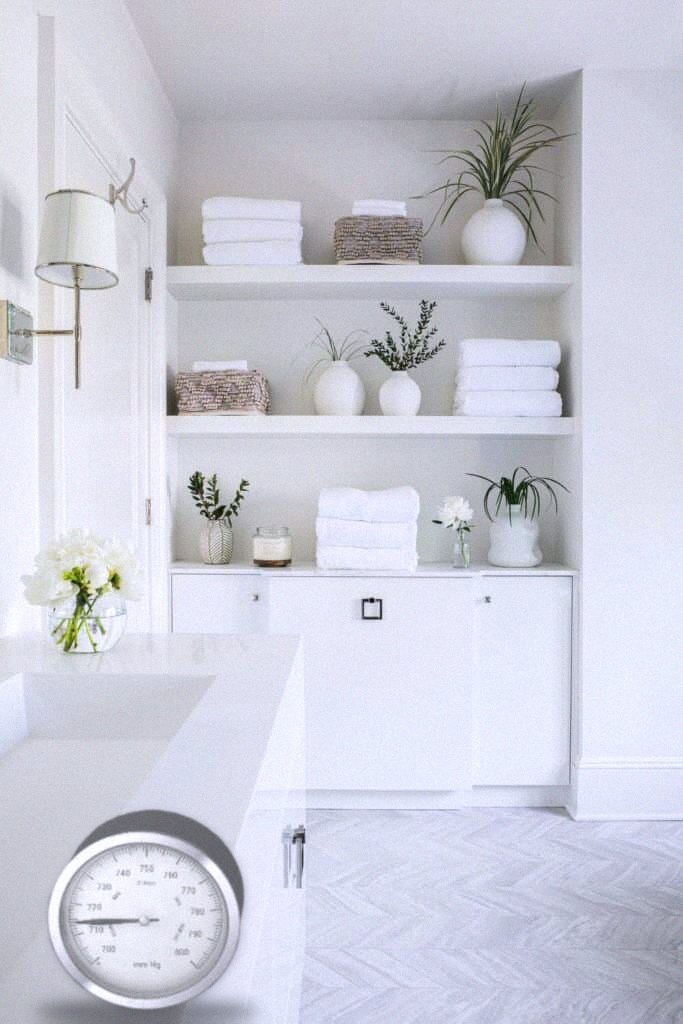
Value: 715 mmHg
